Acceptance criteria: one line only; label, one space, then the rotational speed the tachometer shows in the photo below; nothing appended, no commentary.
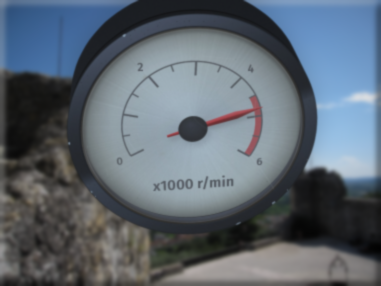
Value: 4750 rpm
